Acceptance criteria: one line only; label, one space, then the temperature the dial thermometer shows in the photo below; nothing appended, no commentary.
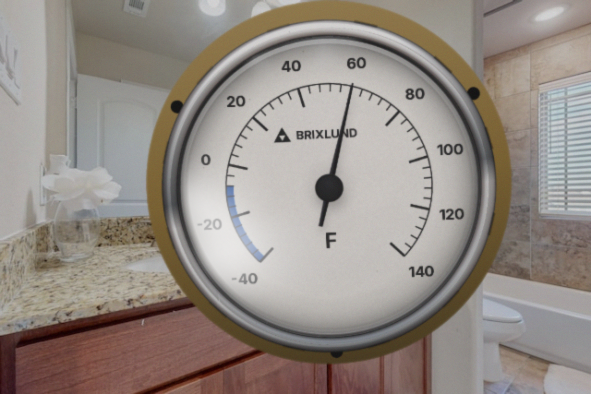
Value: 60 °F
